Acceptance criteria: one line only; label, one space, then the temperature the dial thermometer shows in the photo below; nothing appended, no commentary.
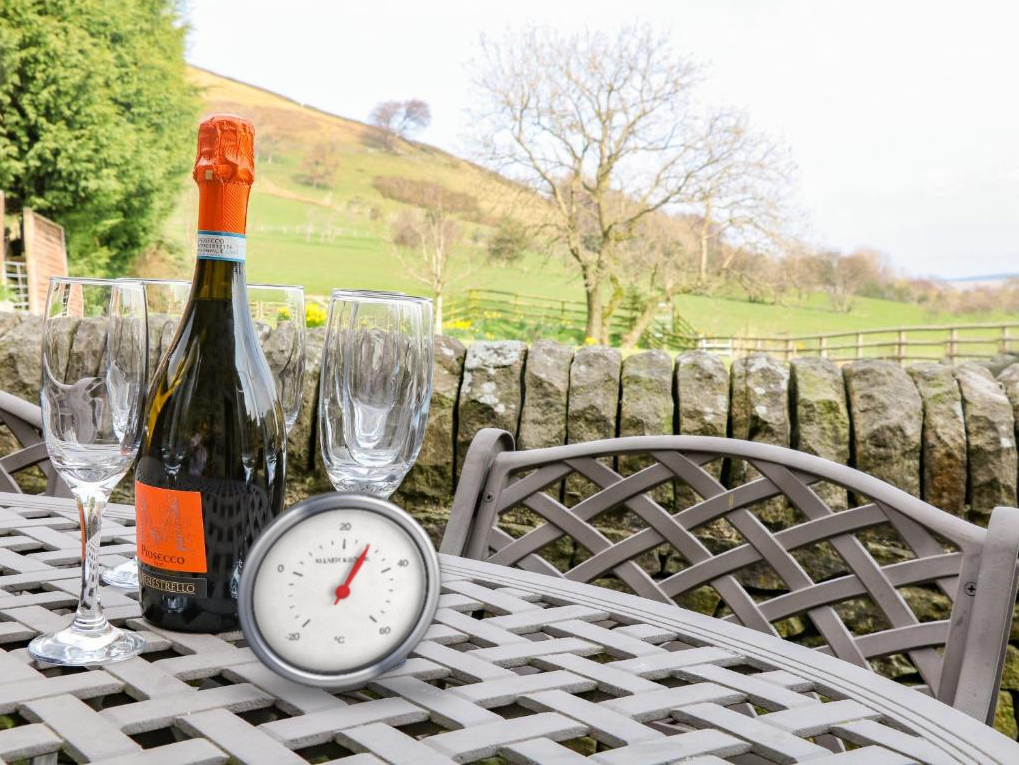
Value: 28 °C
